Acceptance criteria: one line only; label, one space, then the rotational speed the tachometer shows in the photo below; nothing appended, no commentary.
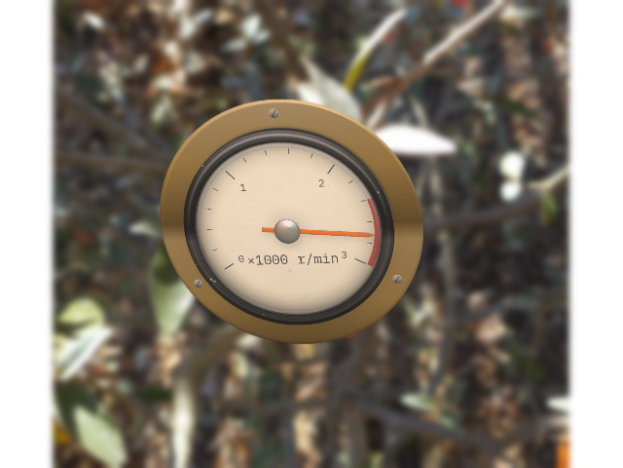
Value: 2700 rpm
